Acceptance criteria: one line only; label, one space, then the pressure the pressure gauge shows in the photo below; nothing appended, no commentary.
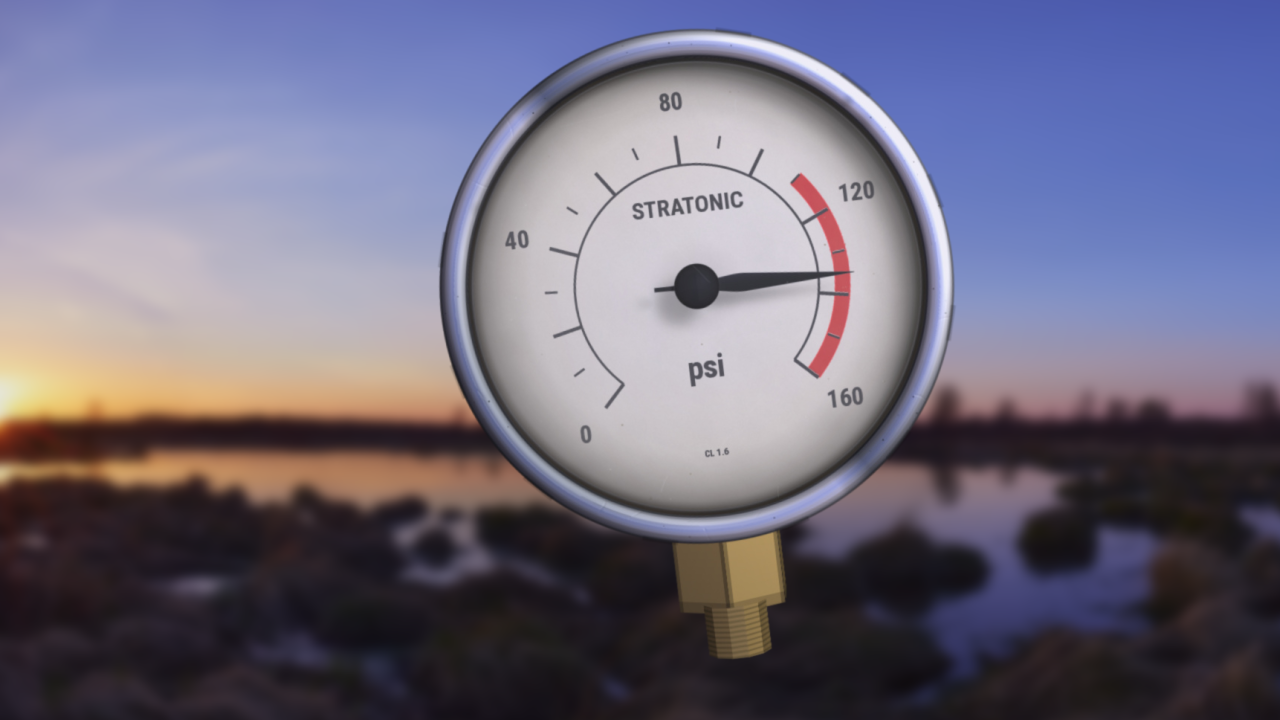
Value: 135 psi
